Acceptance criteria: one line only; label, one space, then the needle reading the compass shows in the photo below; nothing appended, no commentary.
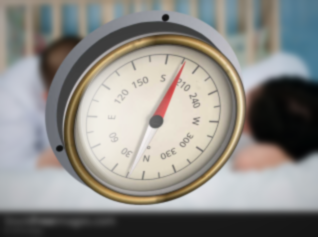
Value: 195 °
